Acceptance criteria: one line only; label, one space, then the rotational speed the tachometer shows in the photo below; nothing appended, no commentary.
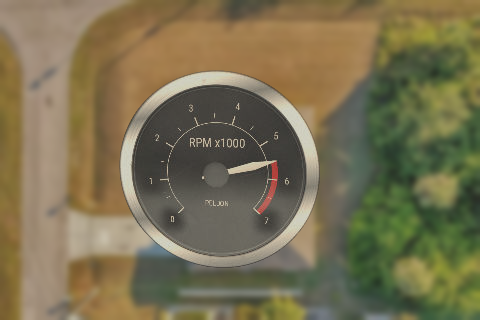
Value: 5500 rpm
